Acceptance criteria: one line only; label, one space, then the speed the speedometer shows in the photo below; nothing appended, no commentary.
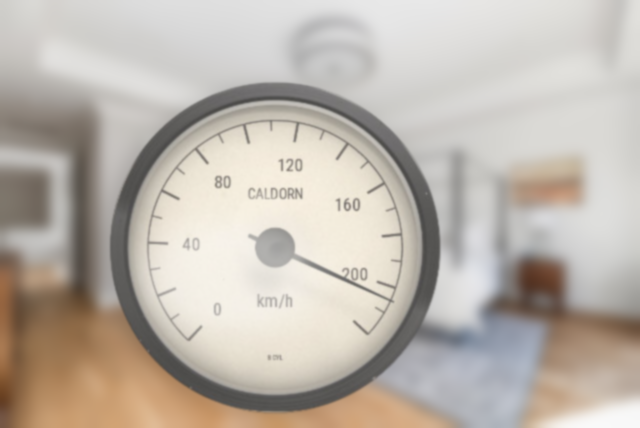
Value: 205 km/h
